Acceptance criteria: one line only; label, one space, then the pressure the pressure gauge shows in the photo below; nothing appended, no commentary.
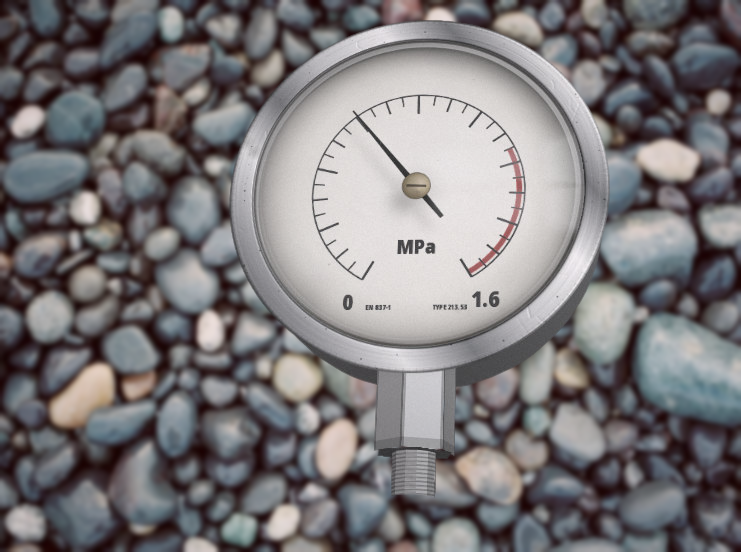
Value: 0.6 MPa
